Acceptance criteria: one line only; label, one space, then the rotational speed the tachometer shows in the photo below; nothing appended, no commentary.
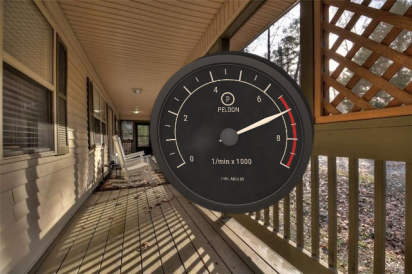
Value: 7000 rpm
